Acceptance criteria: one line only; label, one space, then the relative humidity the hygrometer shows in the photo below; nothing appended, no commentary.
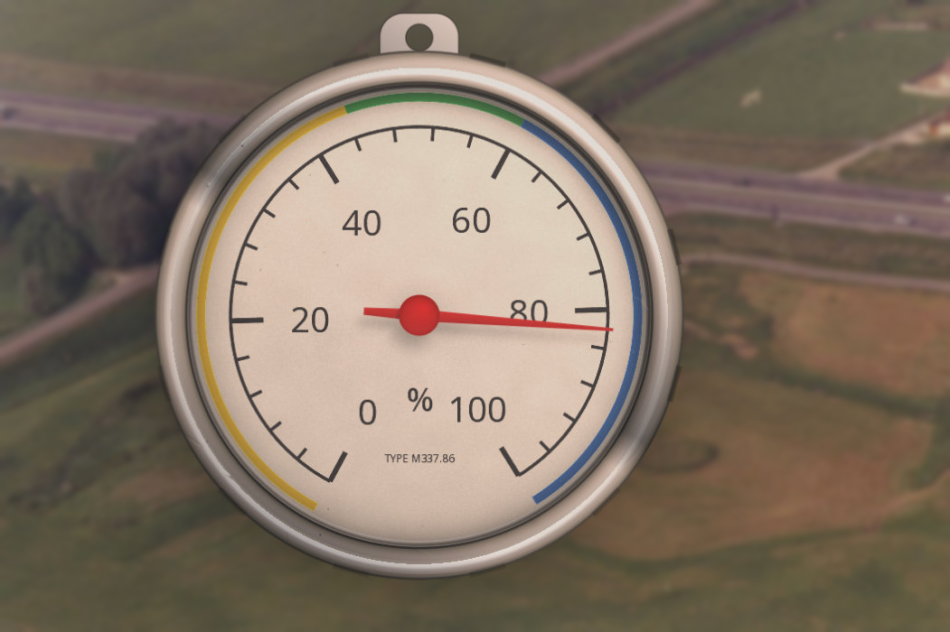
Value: 82 %
